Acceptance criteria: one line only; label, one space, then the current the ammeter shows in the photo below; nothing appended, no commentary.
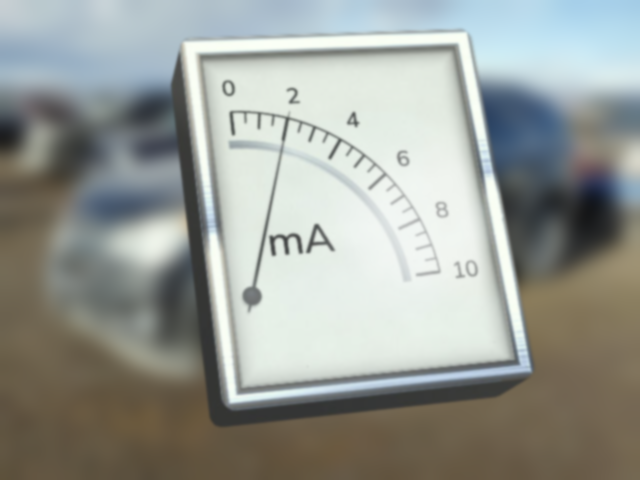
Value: 2 mA
